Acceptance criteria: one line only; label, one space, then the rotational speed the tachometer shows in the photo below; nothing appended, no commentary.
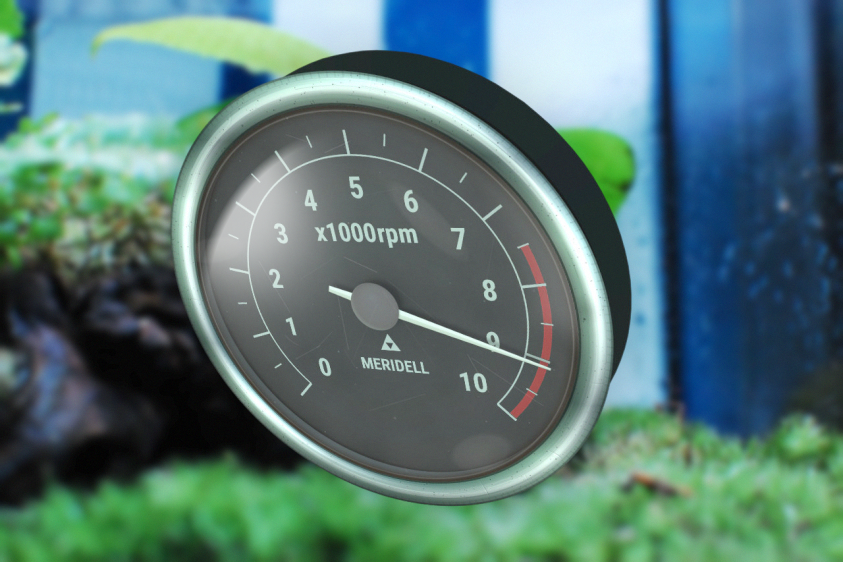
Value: 9000 rpm
